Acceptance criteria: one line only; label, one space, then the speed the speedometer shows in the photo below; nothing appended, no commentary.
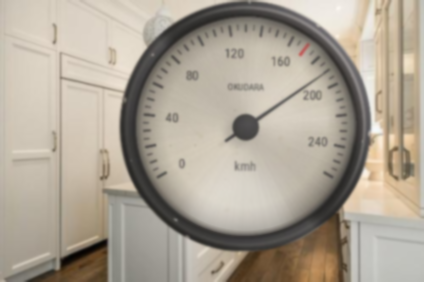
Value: 190 km/h
